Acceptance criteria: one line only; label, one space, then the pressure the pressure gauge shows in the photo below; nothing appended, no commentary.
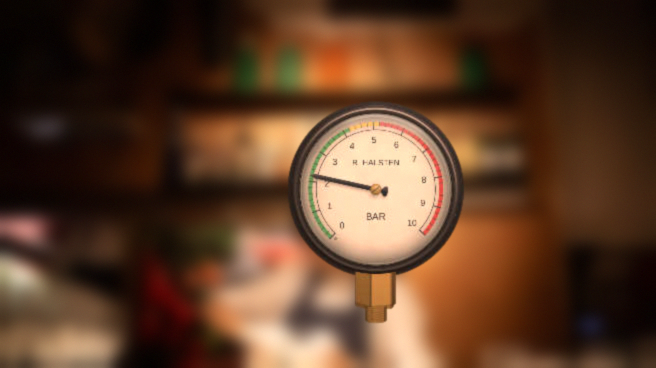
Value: 2.2 bar
